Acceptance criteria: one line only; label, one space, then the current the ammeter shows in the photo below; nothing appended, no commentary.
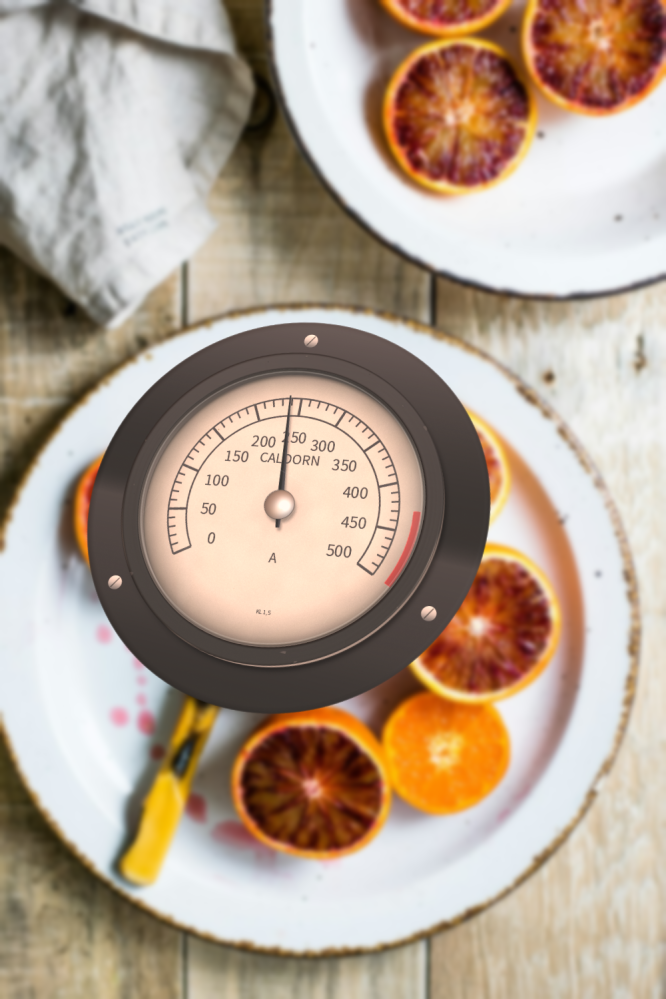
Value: 240 A
